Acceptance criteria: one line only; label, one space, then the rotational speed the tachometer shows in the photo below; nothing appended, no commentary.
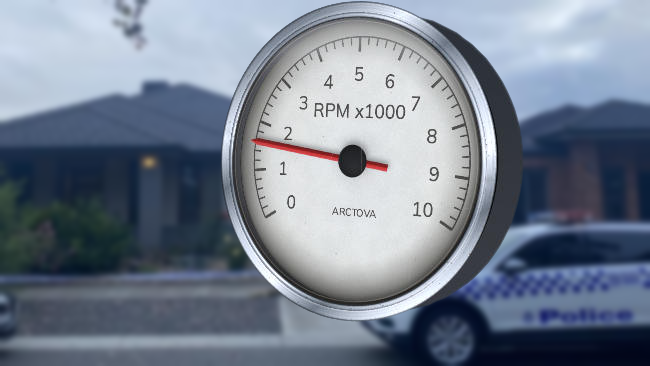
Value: 1600 rpm
